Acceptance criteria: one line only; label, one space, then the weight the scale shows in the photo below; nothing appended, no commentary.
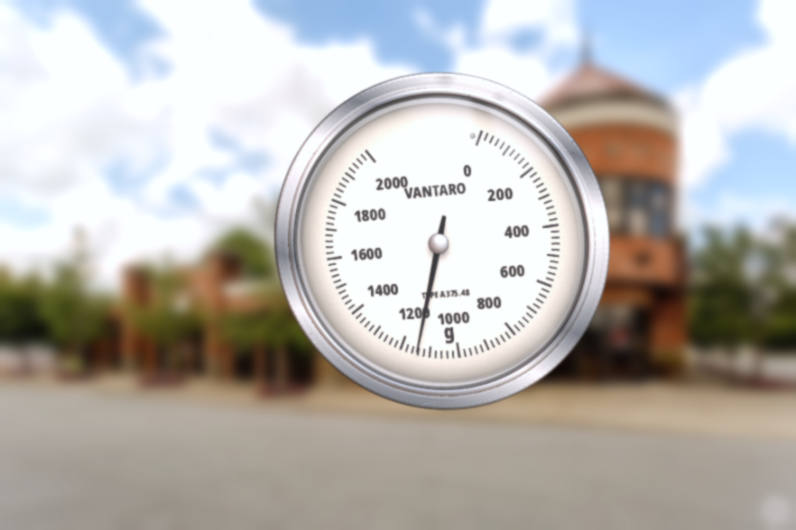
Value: 1140 g
